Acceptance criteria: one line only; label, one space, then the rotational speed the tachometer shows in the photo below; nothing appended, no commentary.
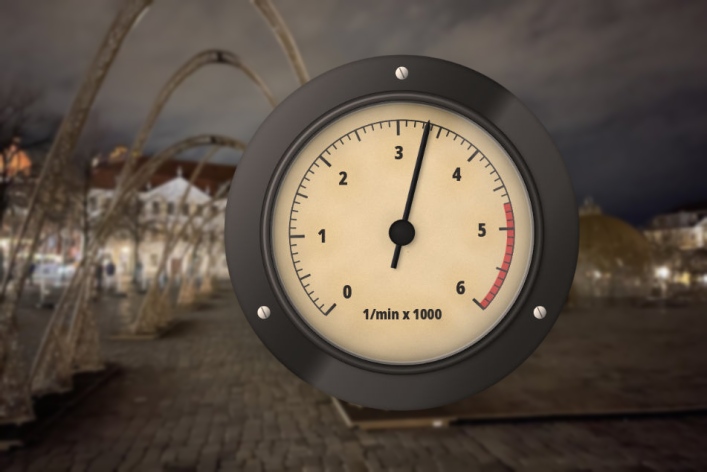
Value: 3350 rpm
